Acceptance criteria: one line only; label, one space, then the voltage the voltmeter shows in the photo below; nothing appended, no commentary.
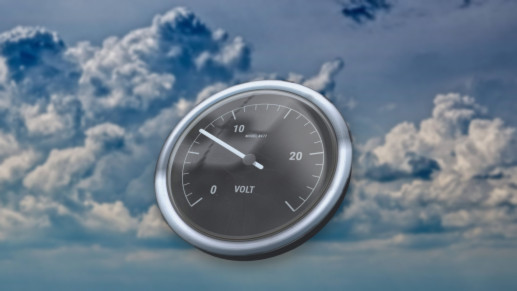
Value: 7 V
